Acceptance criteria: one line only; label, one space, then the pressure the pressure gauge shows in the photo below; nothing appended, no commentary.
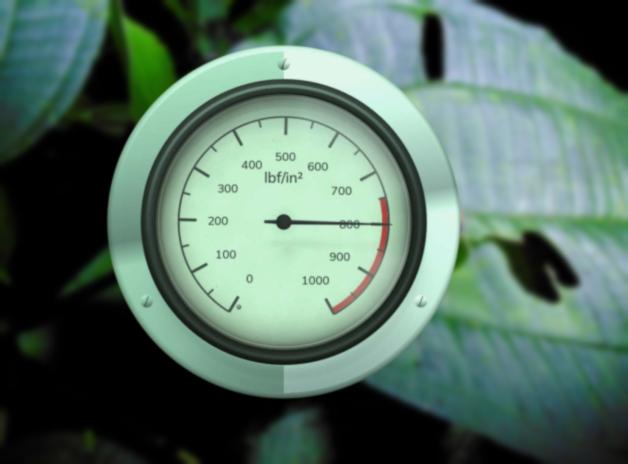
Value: 800 psi
